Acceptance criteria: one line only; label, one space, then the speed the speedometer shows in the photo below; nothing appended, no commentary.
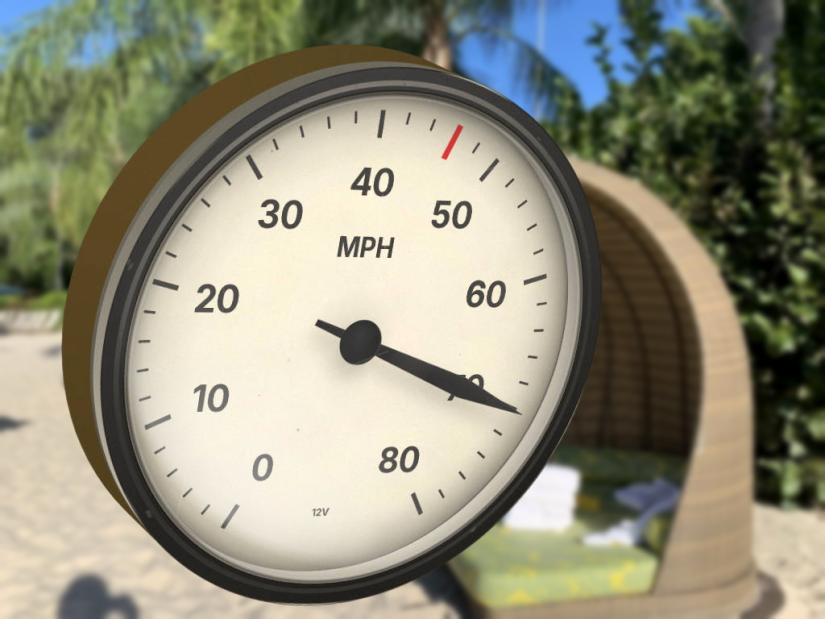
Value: 70 mph
